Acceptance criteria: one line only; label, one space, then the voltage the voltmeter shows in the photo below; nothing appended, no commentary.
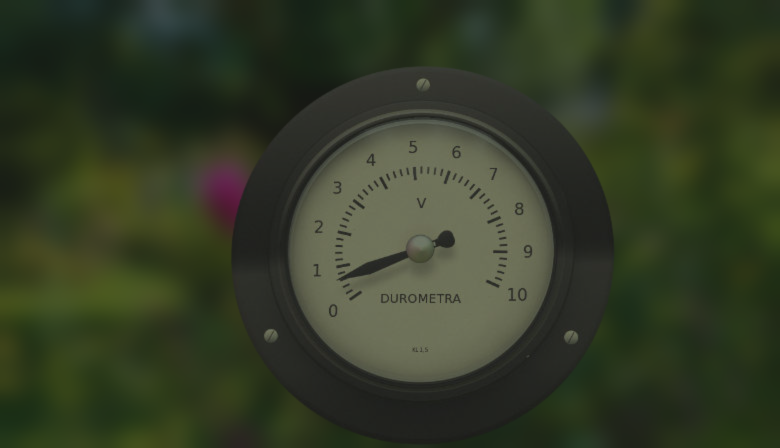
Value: 0.6 V
